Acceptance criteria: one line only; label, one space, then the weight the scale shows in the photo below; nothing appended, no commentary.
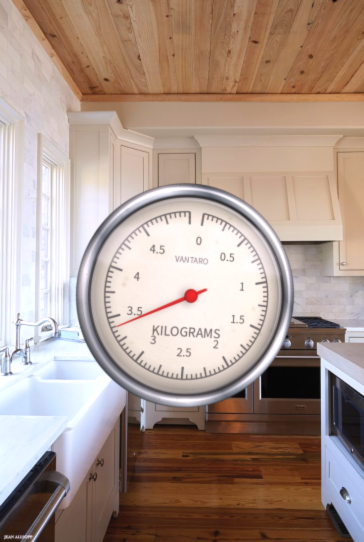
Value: 3.4 kg
